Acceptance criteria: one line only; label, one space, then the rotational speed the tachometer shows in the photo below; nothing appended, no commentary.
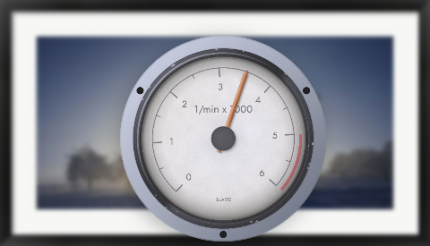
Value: 3500 rpm
